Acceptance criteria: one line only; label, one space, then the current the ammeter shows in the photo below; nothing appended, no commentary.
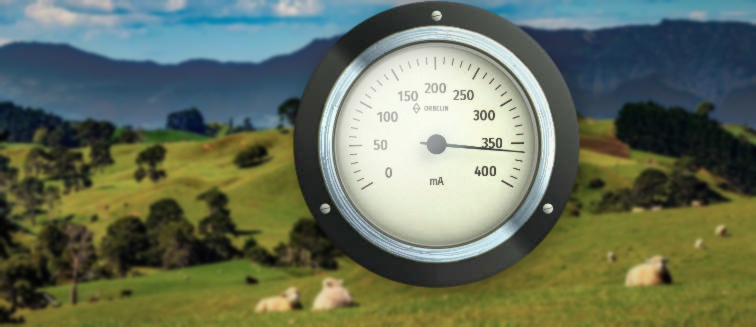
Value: 360 mA
